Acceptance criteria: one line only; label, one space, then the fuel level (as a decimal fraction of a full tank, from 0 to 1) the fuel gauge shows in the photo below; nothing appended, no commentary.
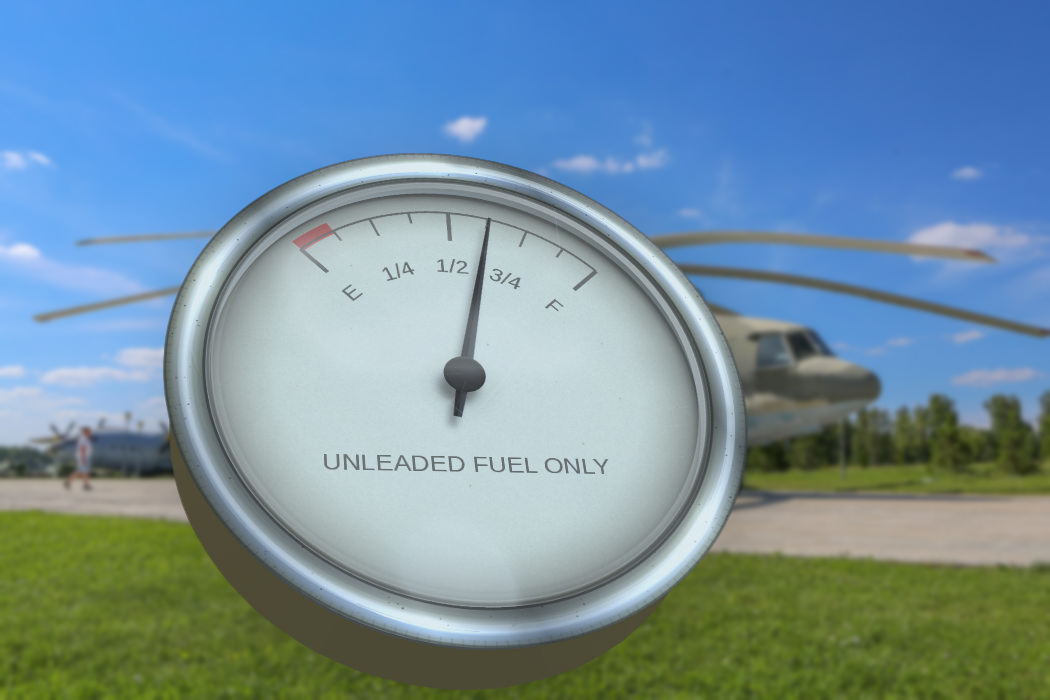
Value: 0.625
